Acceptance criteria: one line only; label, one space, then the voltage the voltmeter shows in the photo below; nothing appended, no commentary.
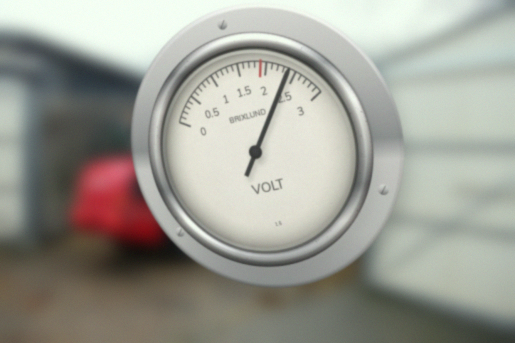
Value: 2.4 V
